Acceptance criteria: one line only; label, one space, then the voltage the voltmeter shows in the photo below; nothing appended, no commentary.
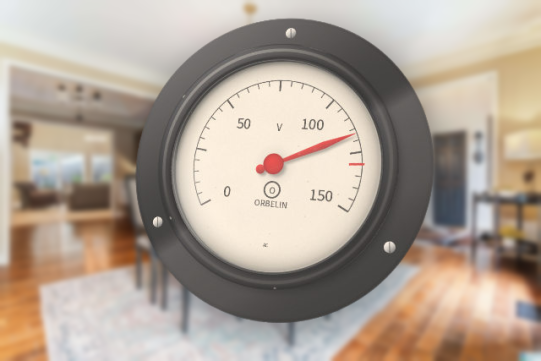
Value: 117.5 V
